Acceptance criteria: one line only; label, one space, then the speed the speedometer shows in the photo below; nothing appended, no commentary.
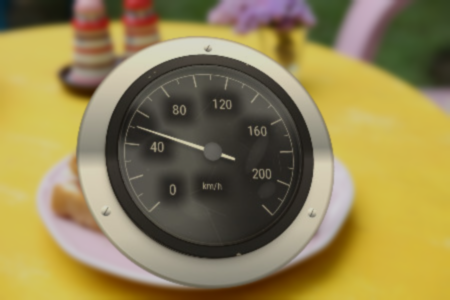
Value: 50 km/h
